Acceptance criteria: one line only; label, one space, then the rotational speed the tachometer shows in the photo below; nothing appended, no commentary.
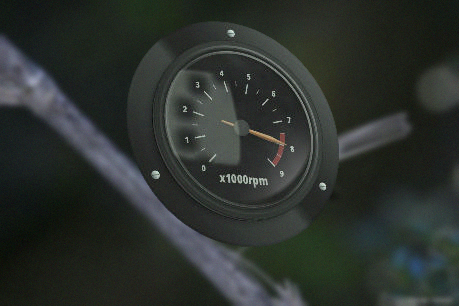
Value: 8000 rpm
